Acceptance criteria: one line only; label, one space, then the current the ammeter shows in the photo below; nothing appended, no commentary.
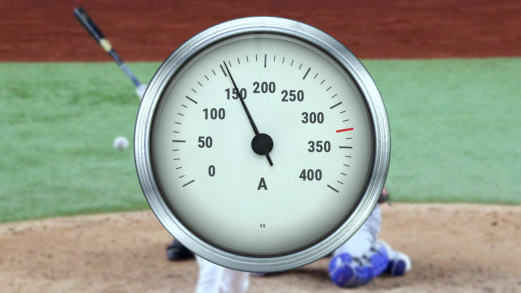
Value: 155 A
